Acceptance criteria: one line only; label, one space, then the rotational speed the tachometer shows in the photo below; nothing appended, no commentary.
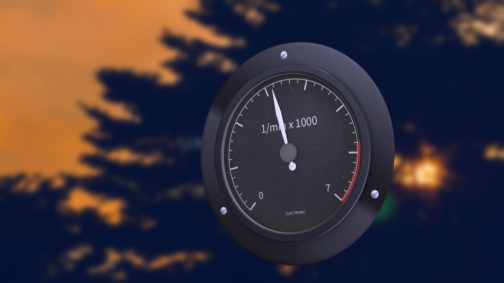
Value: 3200 rpm
